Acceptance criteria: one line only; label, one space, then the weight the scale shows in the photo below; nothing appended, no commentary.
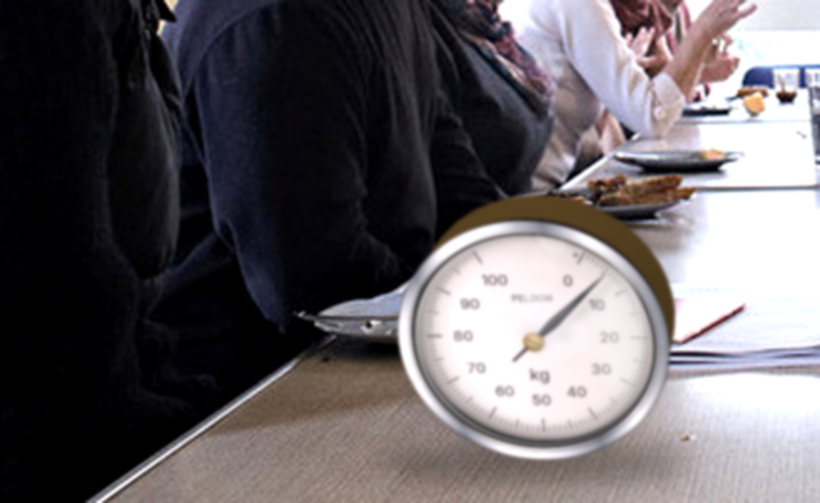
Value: 5 kg
